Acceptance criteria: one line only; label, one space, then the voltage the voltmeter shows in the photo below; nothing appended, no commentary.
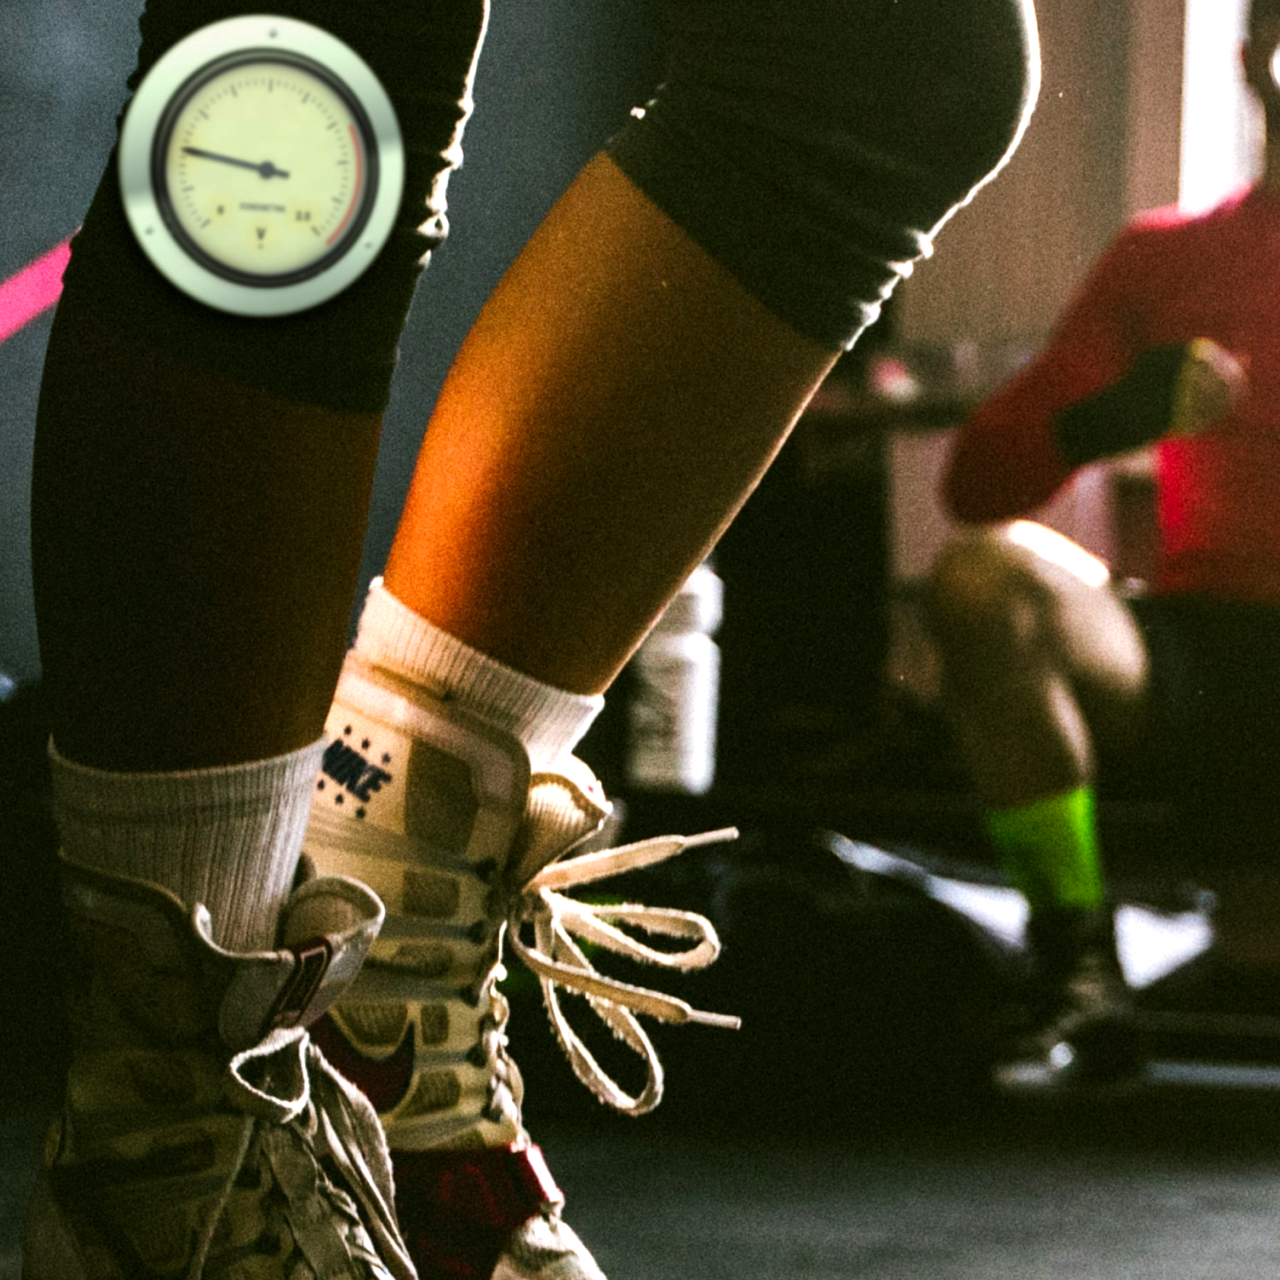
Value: 0.5 V
